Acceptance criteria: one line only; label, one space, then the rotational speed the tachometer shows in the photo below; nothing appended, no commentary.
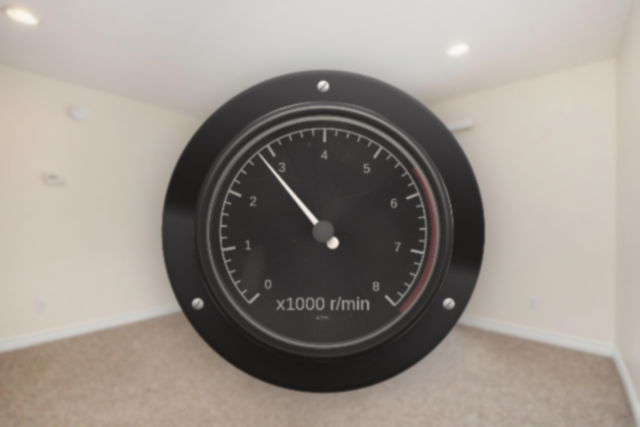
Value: 2800 rpm
